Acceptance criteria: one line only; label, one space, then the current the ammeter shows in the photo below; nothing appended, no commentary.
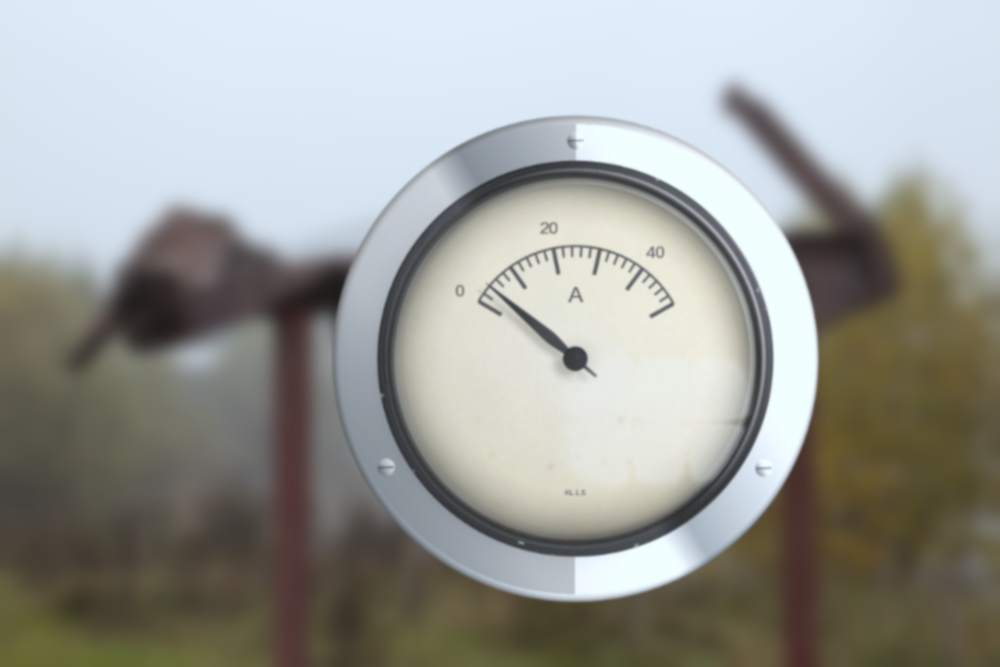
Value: 4 A
